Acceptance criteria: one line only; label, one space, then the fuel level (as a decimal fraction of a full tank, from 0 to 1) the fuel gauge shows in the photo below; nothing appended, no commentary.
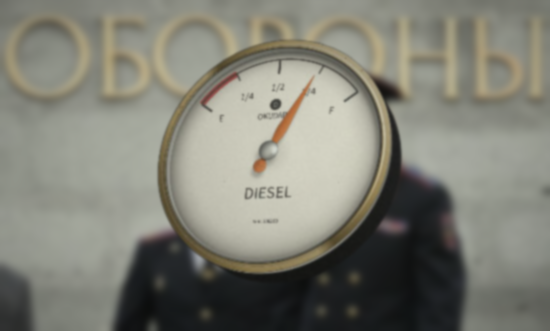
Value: 0.75
